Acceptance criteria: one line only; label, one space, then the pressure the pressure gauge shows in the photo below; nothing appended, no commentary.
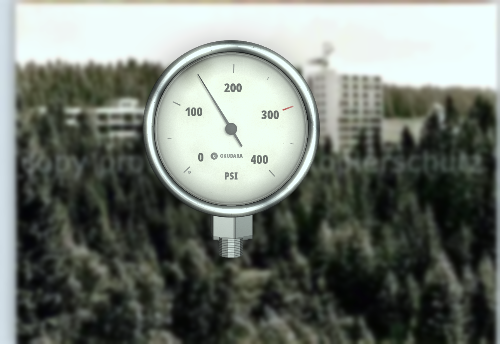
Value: 150 psi
